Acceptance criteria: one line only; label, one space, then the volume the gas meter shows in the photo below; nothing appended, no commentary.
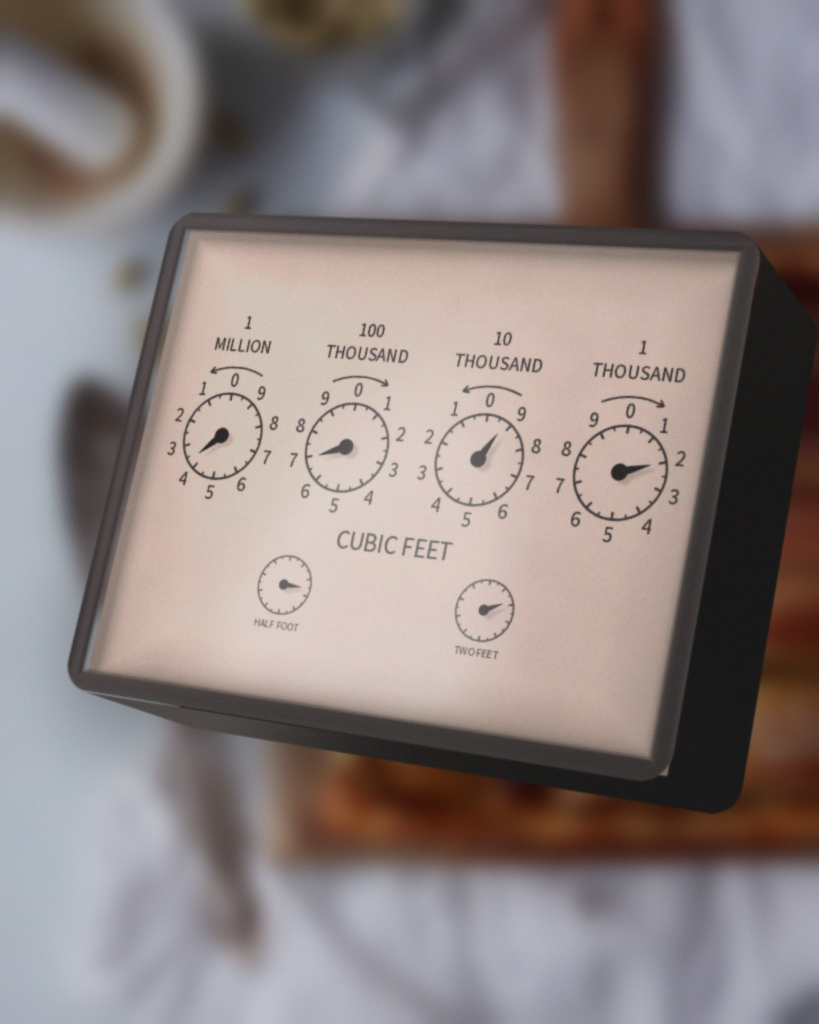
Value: 369200 ft³
